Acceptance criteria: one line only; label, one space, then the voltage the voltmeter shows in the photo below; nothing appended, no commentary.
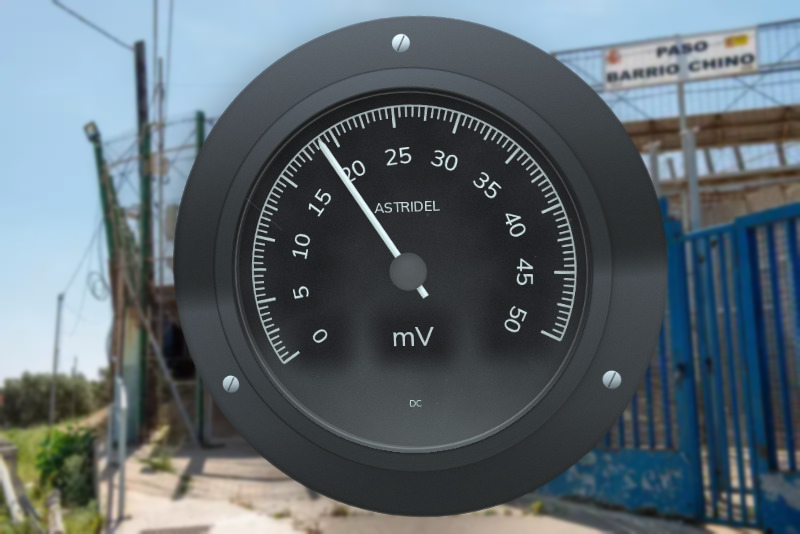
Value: 19 mV
